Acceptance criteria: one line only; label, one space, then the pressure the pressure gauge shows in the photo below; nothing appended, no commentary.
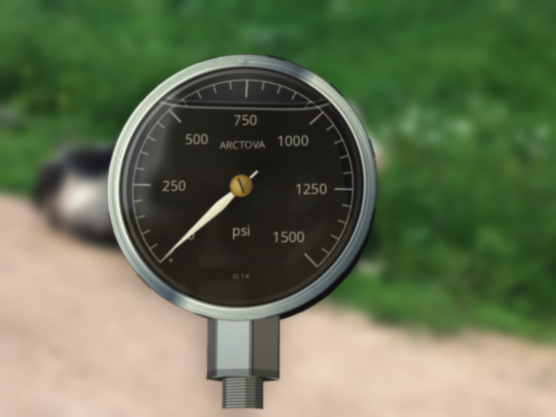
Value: 0 psi
